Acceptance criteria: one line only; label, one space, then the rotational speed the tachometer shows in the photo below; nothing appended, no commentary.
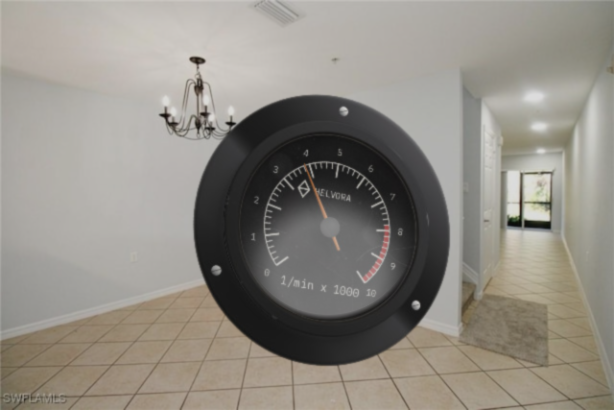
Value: 3800 rpm
